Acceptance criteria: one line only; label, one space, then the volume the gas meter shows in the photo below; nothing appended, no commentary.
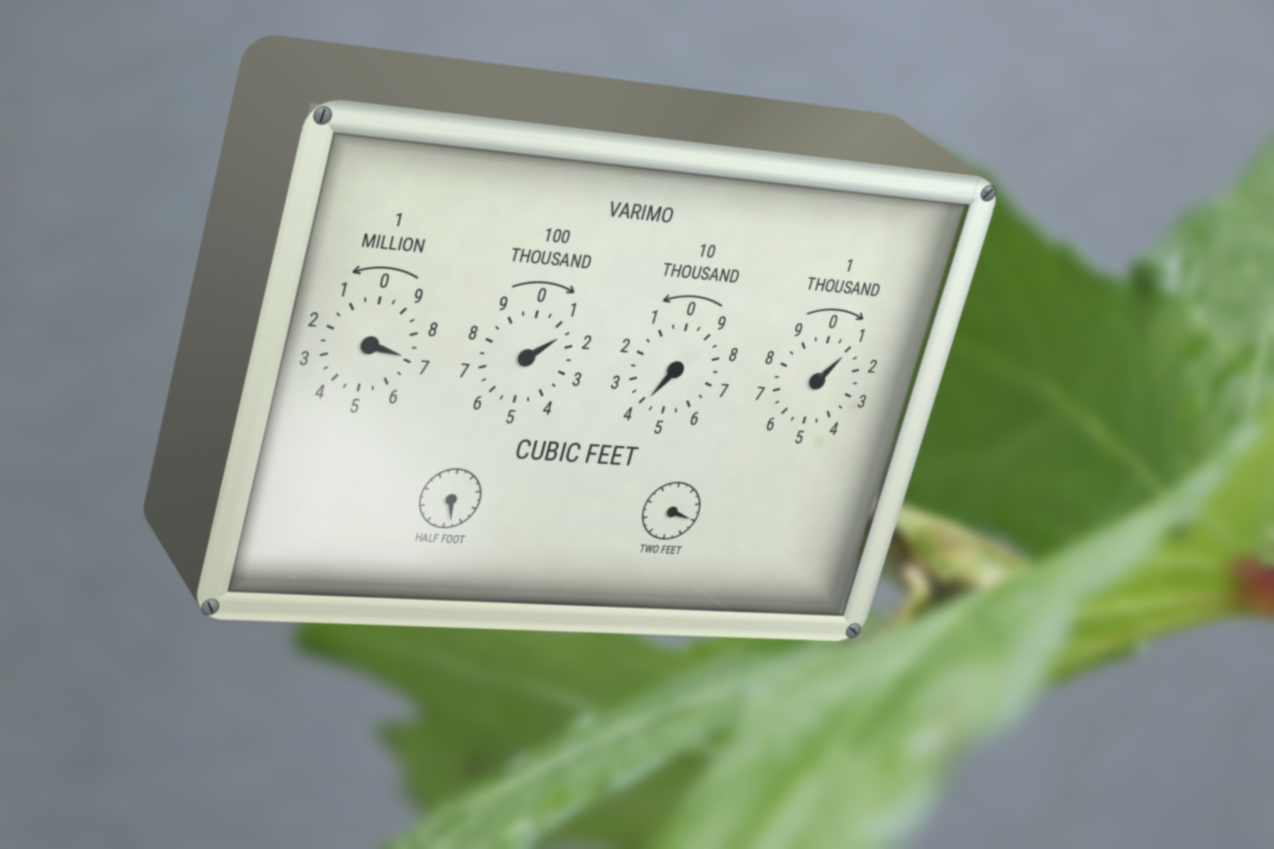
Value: 714100 ft³
